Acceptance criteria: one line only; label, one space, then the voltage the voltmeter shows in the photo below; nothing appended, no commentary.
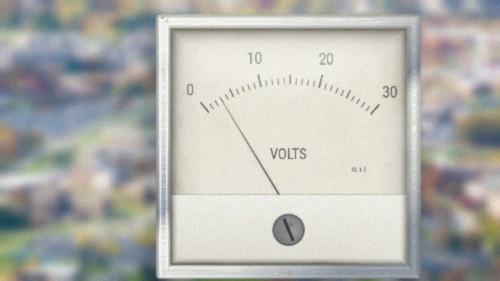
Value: 3 V
